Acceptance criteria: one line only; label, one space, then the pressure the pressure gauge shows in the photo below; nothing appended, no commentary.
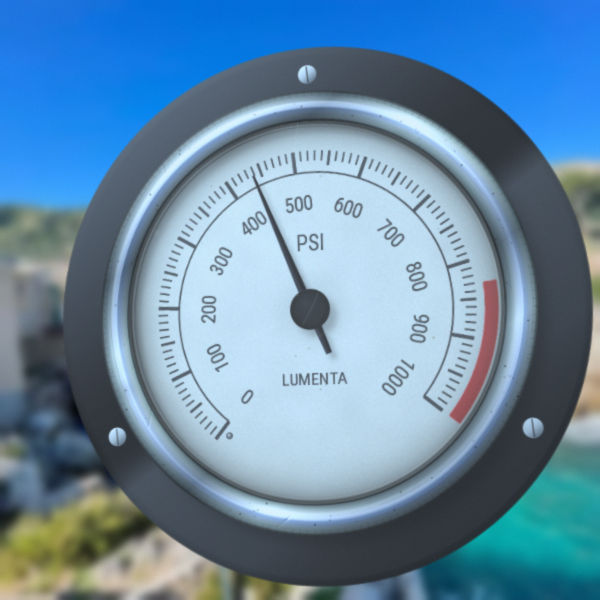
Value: 440 psi
